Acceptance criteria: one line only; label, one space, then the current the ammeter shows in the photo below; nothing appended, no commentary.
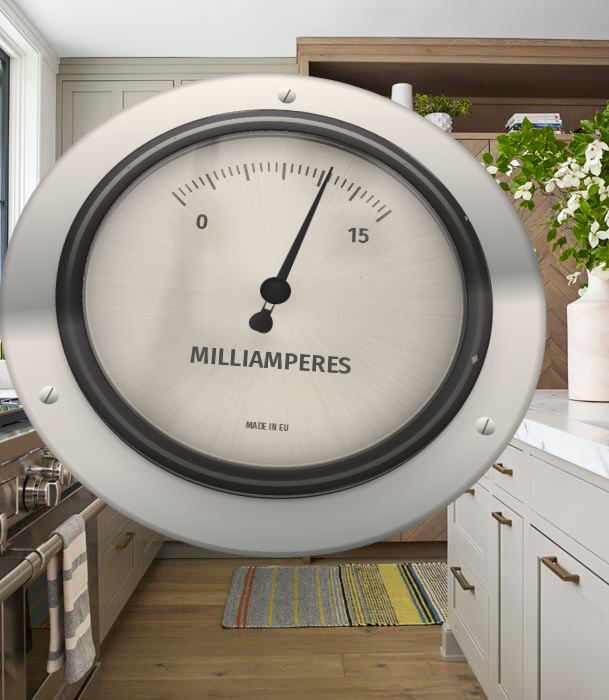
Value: 10.5 mA
